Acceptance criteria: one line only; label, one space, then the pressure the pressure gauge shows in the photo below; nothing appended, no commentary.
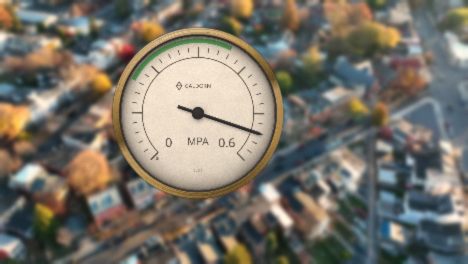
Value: 0.54 MPa
